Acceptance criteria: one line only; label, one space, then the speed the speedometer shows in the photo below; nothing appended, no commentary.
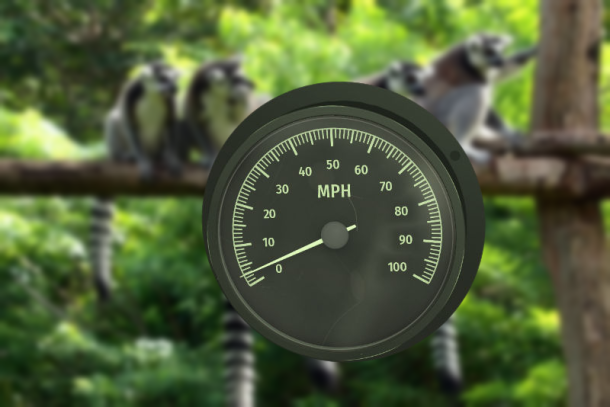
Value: 3 mph
